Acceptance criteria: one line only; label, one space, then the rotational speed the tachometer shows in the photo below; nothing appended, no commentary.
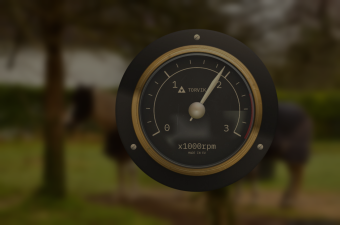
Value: 1900 rpm
